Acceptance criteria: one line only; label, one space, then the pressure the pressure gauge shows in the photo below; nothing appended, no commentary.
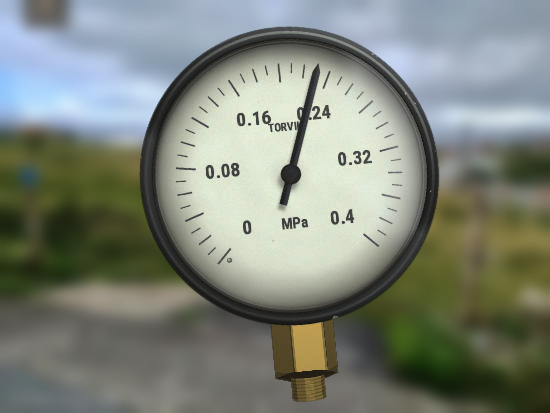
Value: 0.23 MPa
